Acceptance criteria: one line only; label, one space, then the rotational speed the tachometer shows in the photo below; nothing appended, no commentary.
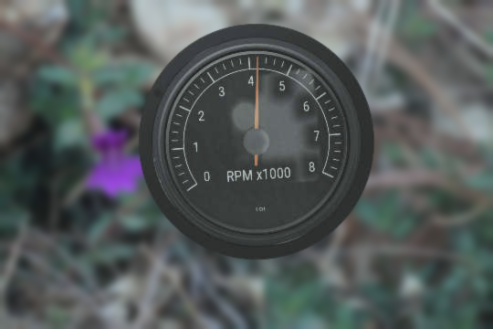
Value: 4200 rpm
